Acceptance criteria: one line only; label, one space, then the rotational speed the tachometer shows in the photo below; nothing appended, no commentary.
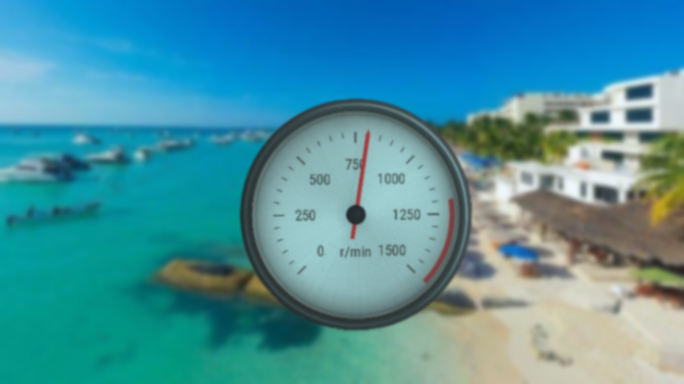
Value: 800 rpm
